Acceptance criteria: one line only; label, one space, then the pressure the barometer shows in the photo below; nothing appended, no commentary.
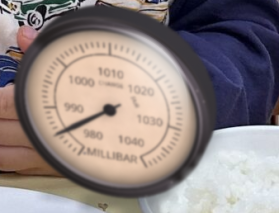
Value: 985 mbar
